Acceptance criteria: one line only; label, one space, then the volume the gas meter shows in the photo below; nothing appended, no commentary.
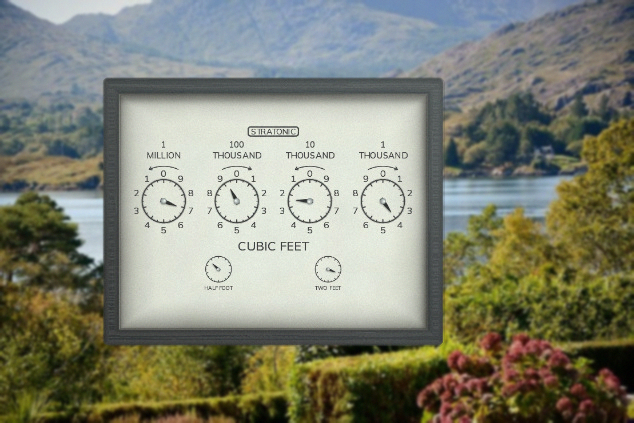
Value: 692400 ft³
